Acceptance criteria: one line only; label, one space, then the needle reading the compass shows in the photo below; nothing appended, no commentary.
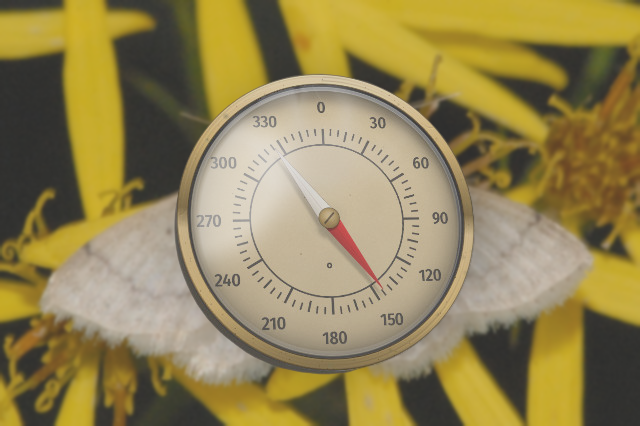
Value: 145 °
